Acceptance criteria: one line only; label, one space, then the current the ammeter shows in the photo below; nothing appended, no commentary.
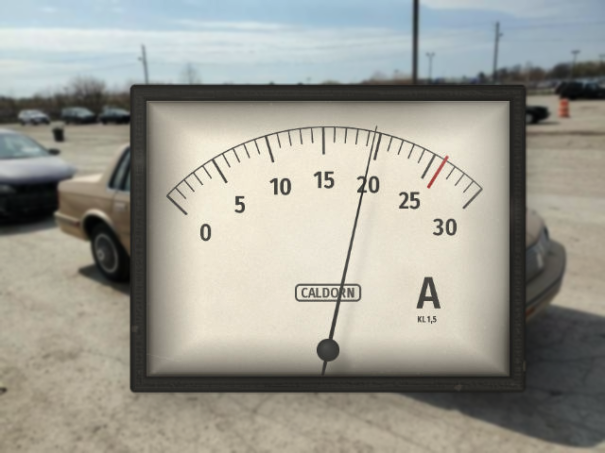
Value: 19.5 A
